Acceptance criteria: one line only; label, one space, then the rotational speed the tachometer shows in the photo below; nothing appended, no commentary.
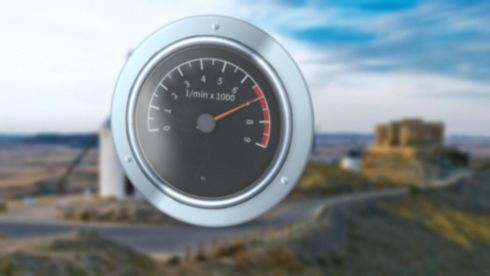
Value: 7000 rpm
